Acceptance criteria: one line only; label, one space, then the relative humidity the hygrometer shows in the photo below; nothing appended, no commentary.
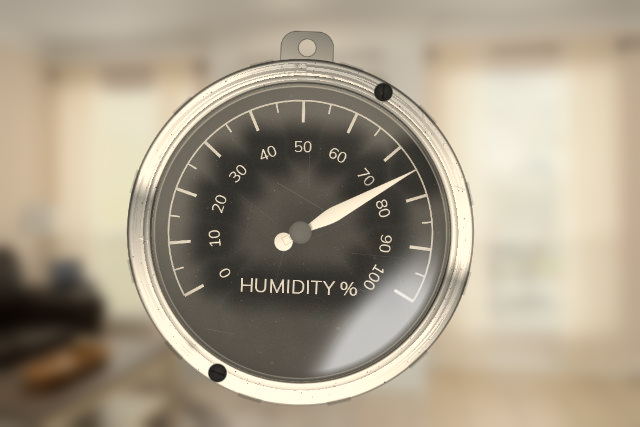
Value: 75 %
